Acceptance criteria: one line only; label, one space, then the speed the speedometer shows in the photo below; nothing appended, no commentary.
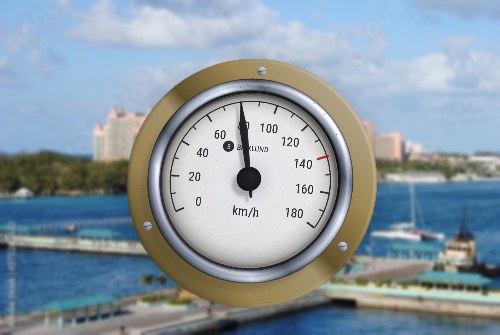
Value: 80 km/h
